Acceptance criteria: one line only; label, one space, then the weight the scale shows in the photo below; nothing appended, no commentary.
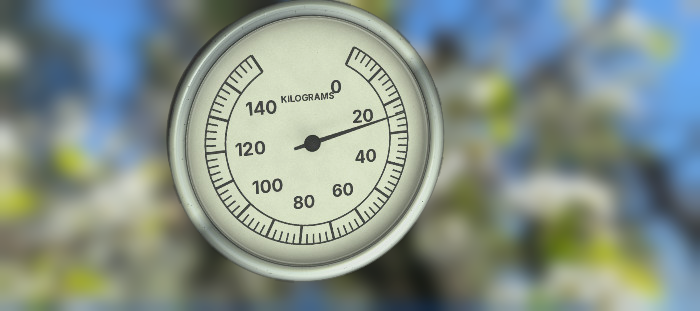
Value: 24 kg
